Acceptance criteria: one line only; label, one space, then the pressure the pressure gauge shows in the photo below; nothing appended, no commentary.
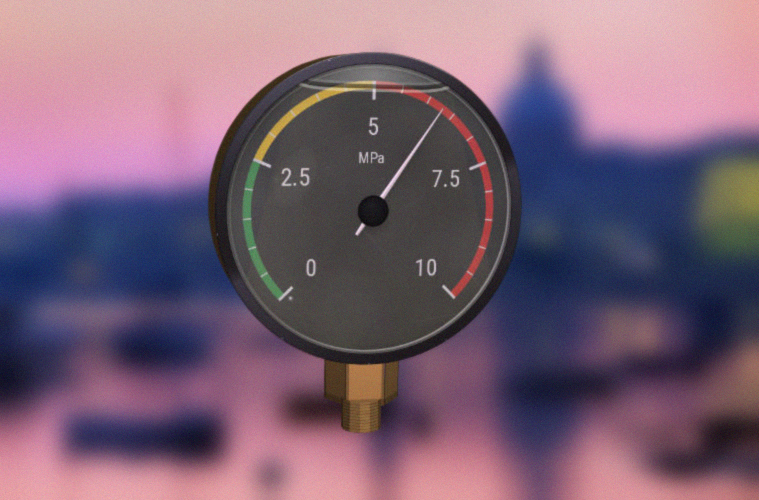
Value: 6.25 MPa
